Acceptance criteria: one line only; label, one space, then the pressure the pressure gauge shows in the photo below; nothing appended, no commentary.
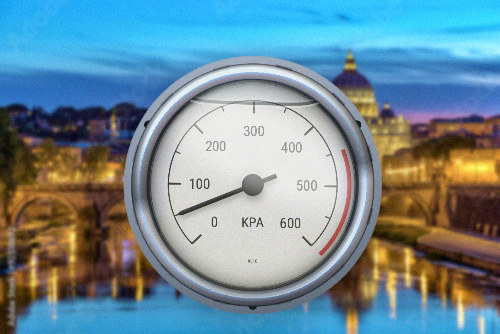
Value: 50 kPa
